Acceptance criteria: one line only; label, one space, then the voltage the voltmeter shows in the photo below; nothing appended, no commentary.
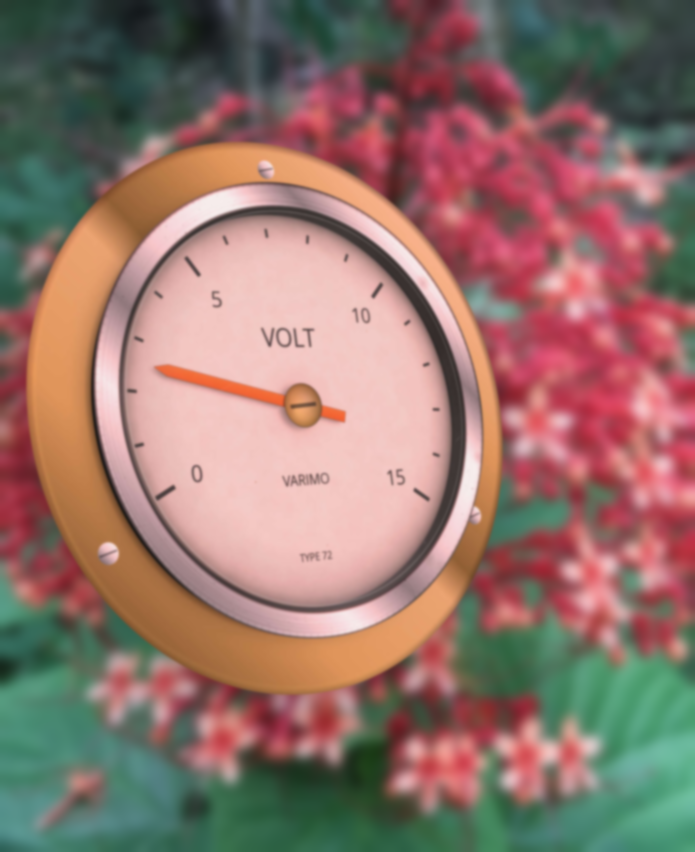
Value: 2.5 V
